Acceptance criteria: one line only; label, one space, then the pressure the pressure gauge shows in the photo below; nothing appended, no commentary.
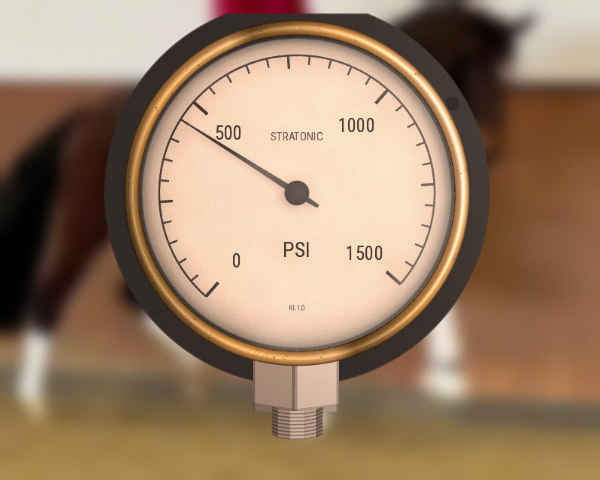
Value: 450 psi
